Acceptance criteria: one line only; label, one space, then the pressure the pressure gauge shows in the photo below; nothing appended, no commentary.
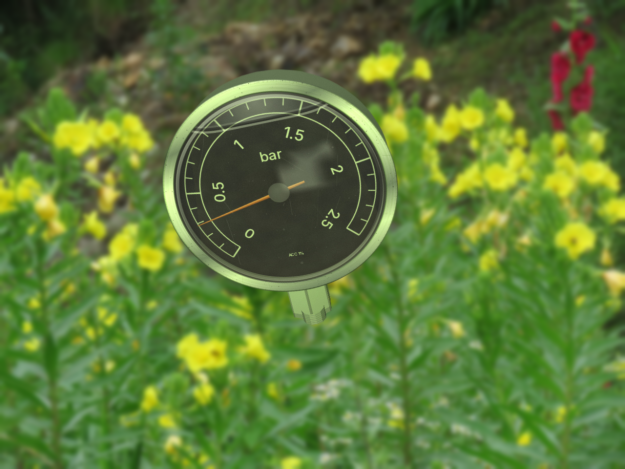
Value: 0.3 bar
